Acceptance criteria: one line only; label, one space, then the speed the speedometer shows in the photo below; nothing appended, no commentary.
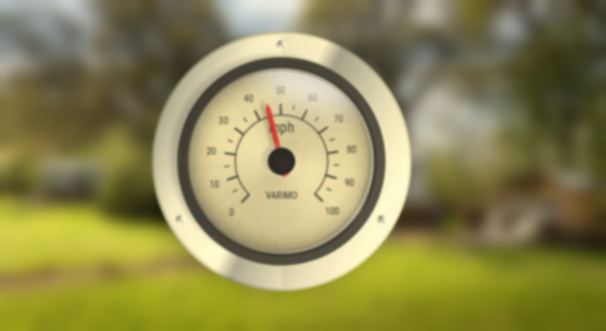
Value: 45 mph
